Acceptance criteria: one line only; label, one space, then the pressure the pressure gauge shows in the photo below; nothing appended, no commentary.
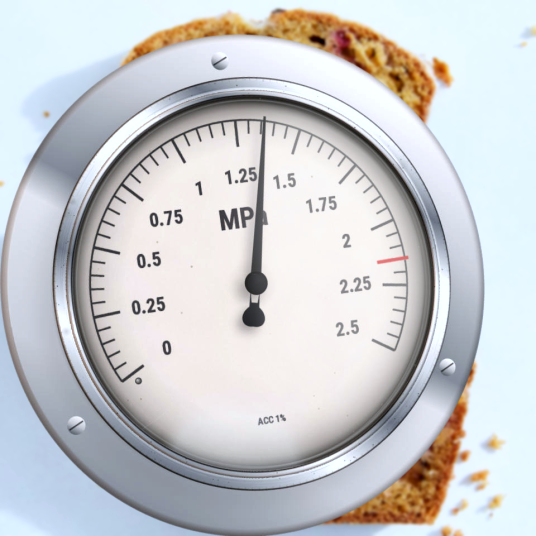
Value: 1.35 MPa
